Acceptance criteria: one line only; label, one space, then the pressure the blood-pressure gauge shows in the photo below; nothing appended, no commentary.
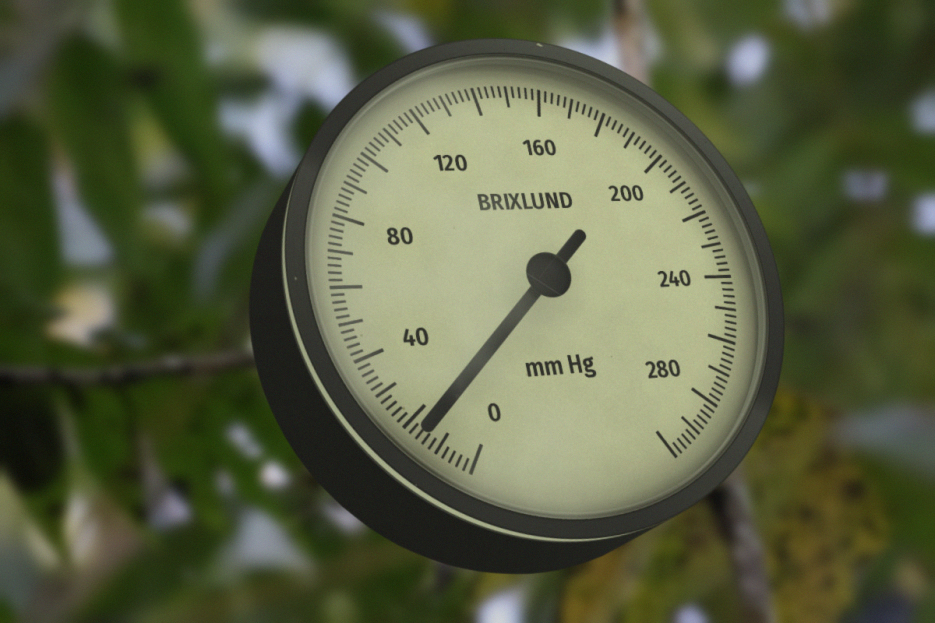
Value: 16 mmHg
